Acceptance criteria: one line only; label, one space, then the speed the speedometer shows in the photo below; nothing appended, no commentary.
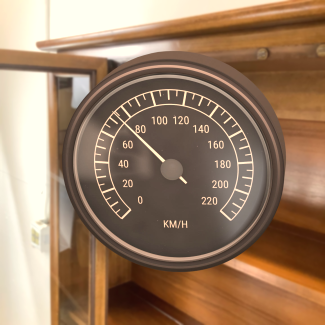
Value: 75 km/h
